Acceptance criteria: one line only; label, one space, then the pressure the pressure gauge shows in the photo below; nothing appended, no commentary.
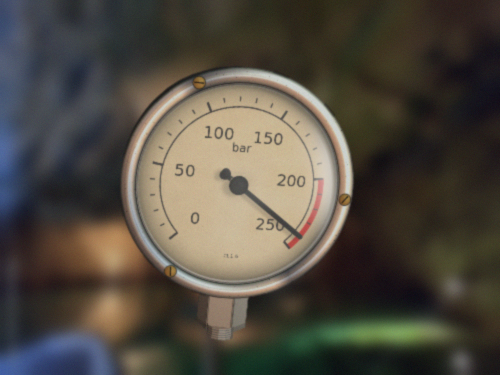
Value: 240 bar
